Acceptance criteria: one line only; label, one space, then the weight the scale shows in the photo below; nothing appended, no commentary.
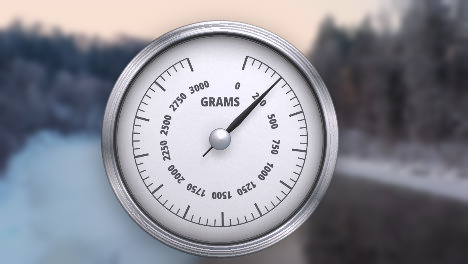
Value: 250 g
